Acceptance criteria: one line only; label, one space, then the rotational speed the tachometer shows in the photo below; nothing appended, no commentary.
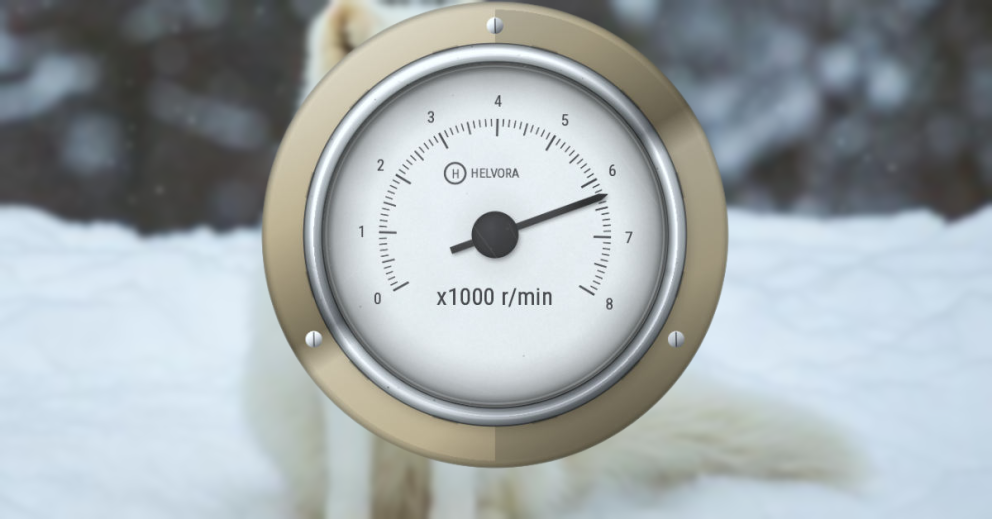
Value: 6300 rpm
